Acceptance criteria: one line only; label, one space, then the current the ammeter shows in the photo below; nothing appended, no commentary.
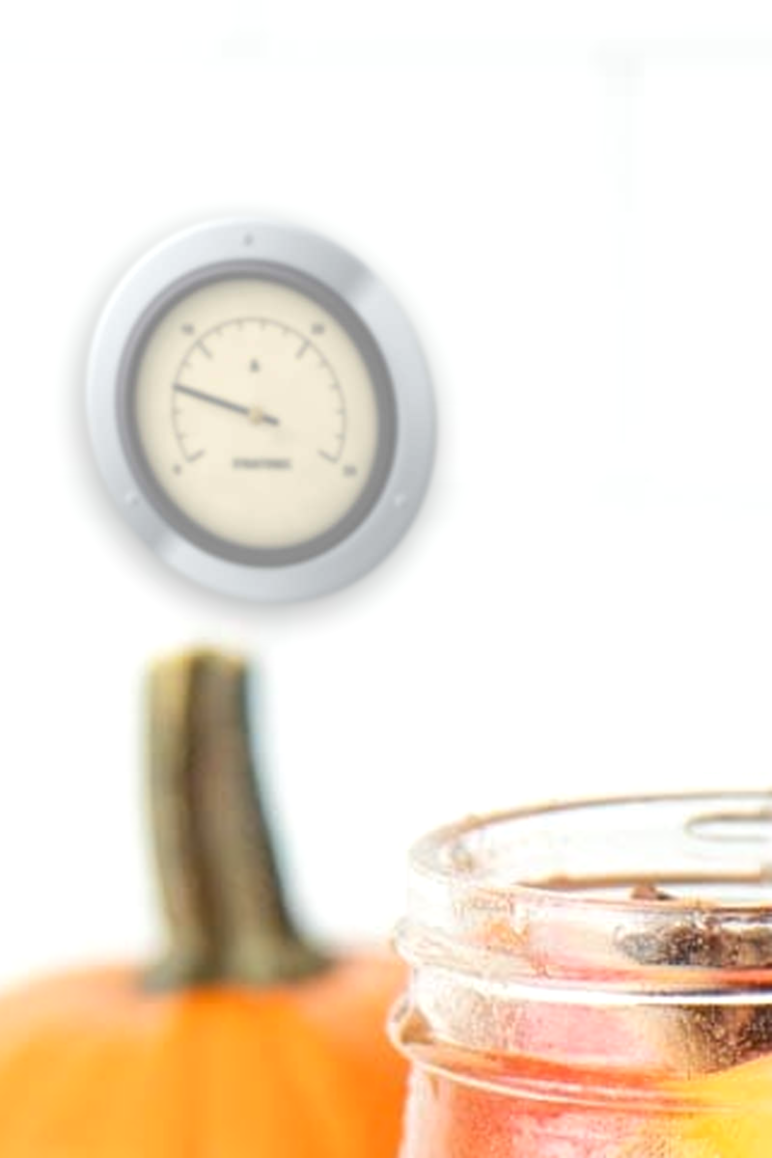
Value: 6 A
